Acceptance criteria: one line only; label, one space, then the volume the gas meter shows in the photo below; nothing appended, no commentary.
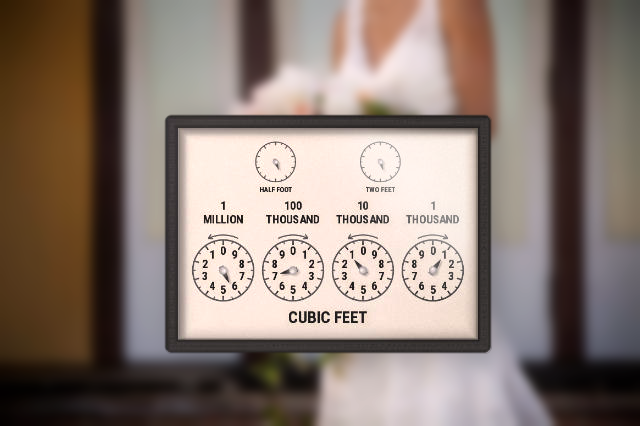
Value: 571100 ft³
